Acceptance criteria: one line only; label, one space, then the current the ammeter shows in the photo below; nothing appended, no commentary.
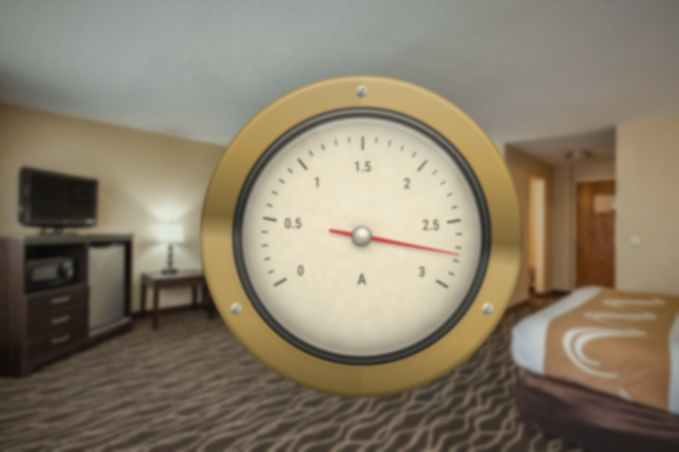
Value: 2.75 A
